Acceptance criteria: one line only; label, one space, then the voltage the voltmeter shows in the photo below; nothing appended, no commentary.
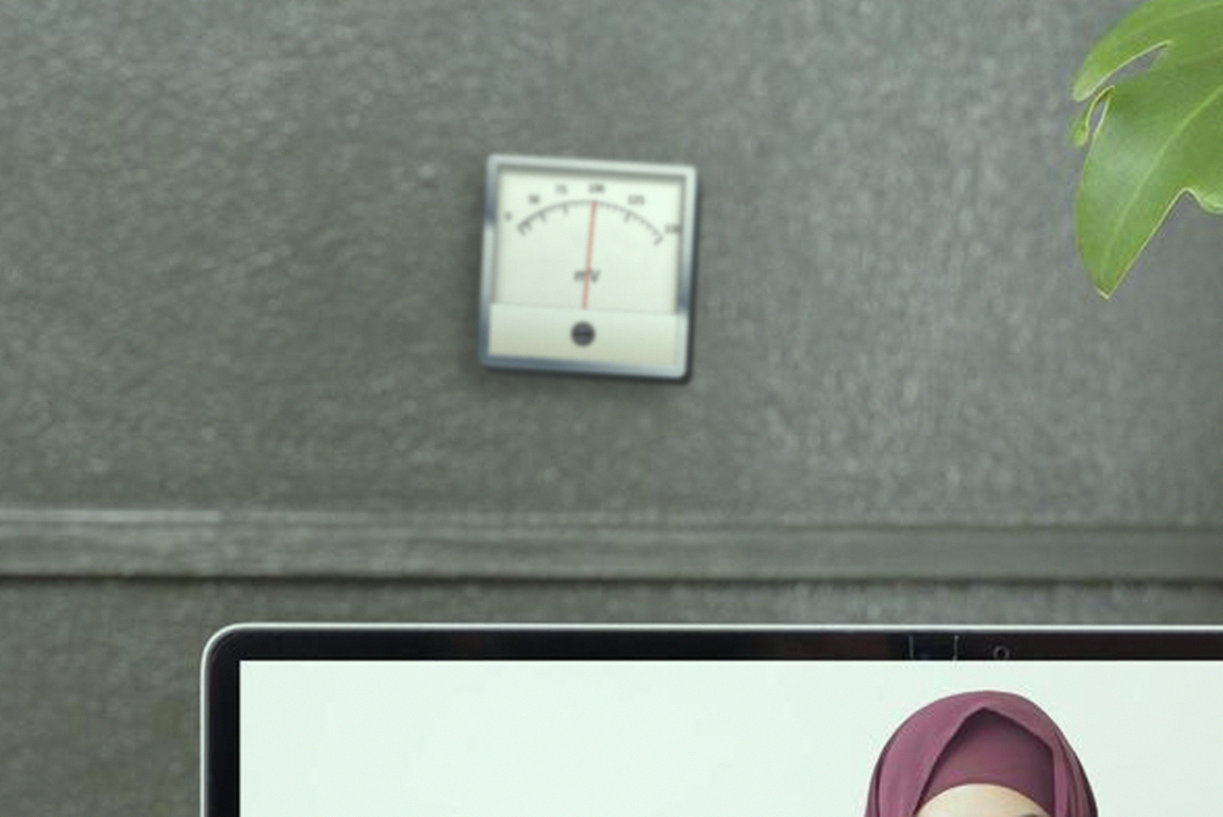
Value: 100 mV
